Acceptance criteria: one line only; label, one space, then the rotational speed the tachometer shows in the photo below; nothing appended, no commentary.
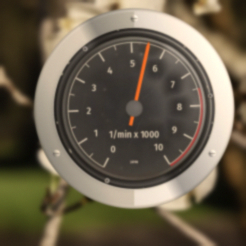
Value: 5500 rpm
